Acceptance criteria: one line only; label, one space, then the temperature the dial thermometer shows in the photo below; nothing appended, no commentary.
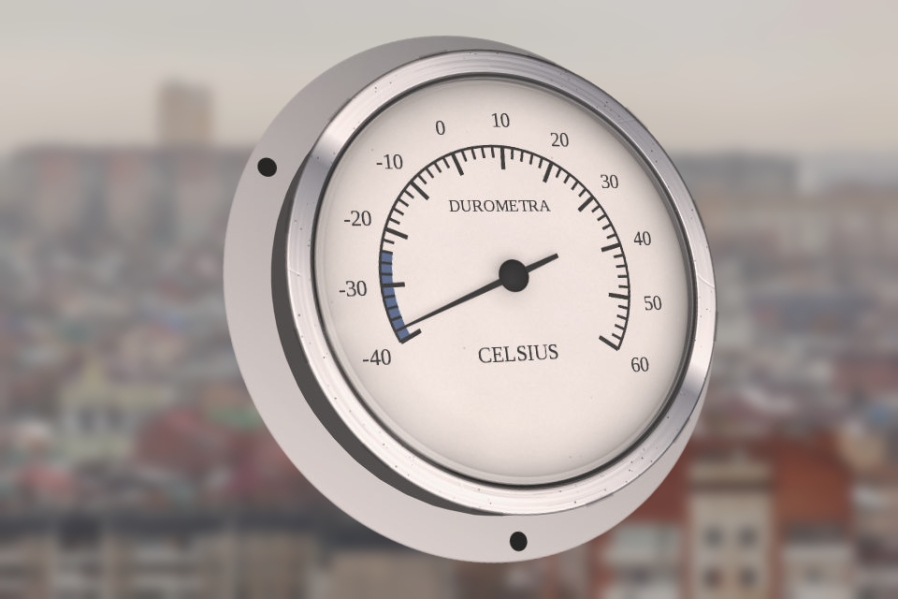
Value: -38 °C
